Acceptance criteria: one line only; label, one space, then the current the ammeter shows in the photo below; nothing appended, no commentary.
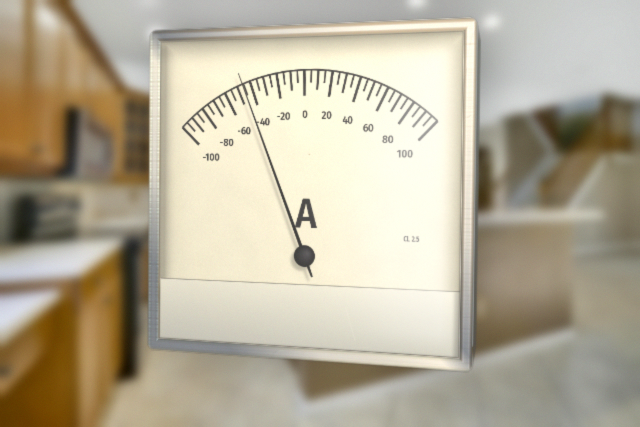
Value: -45 A
